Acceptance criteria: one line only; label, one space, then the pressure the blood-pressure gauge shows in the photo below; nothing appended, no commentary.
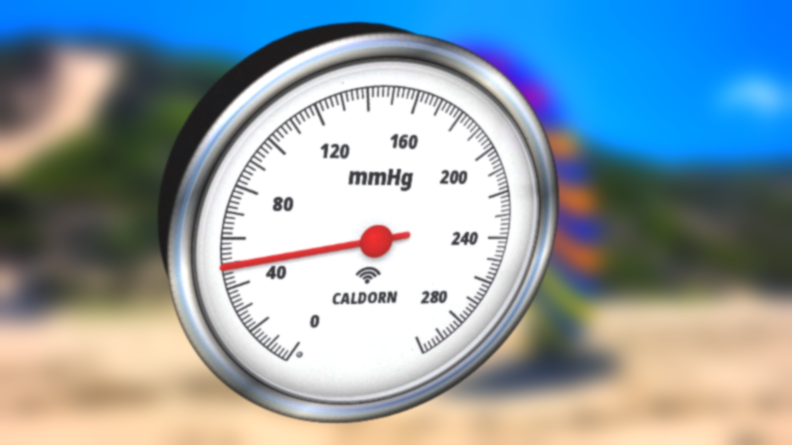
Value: 50 mmHg
